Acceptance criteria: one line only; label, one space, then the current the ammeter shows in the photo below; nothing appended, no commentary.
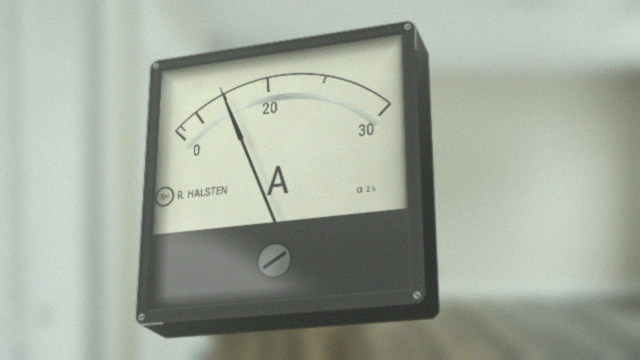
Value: 15 A
